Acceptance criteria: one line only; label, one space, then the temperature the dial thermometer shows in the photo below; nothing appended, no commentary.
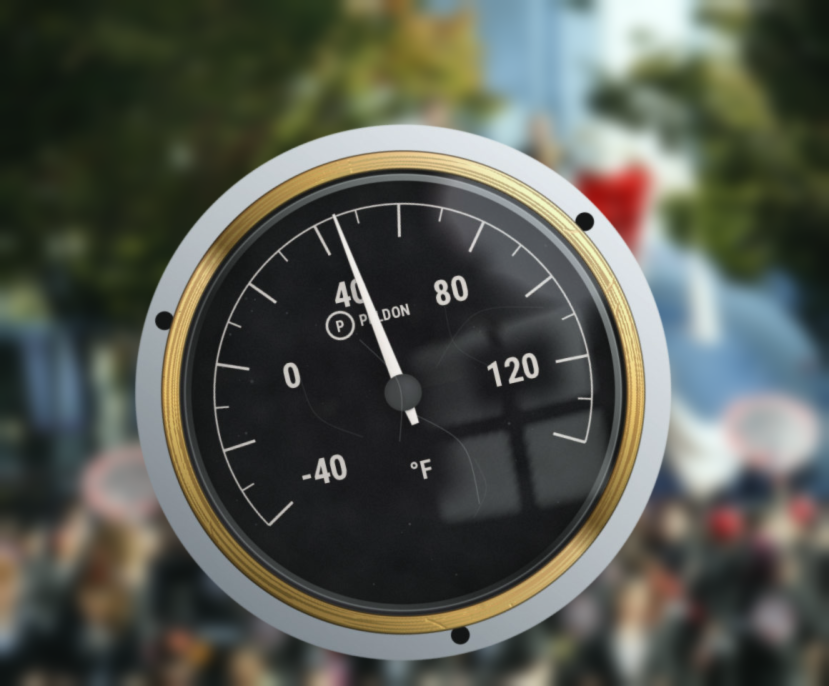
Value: 45 °F
